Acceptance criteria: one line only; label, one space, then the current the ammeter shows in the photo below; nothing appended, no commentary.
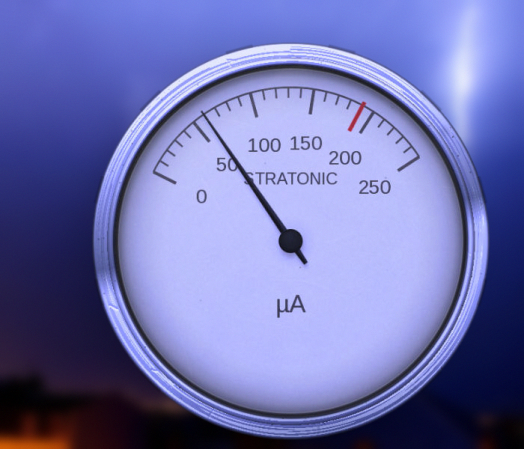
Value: 60 µA
